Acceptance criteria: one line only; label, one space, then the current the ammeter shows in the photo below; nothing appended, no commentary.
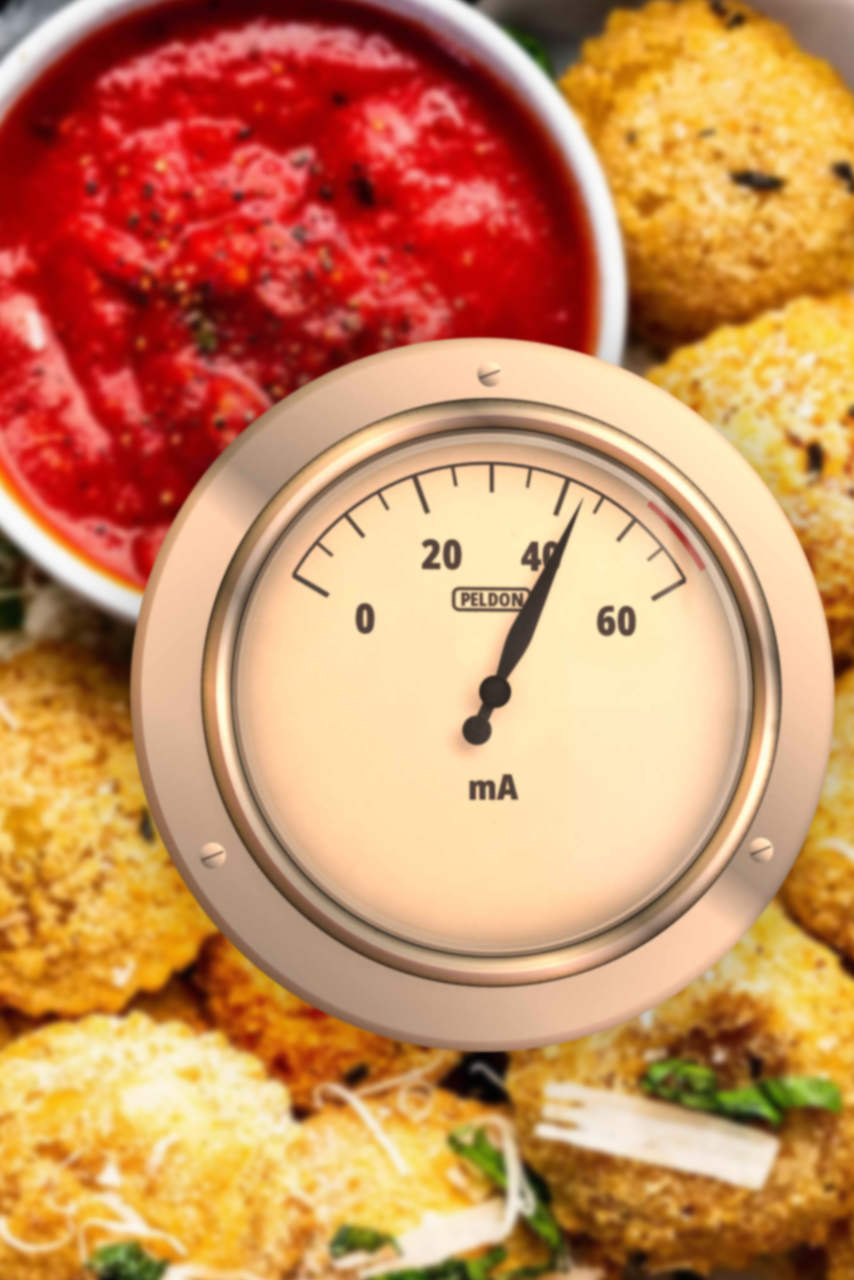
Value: 42.5 mA
